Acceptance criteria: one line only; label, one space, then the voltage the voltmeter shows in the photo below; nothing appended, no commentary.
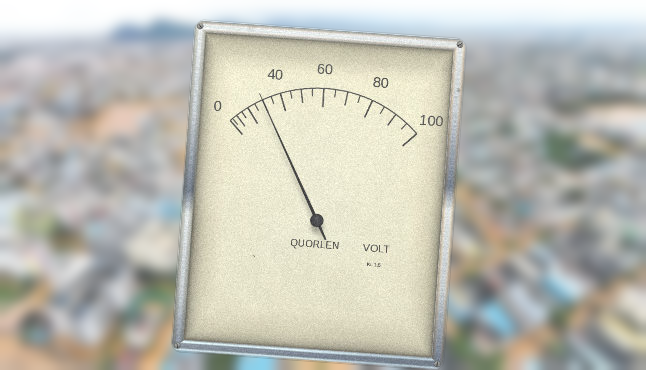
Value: 30 V
